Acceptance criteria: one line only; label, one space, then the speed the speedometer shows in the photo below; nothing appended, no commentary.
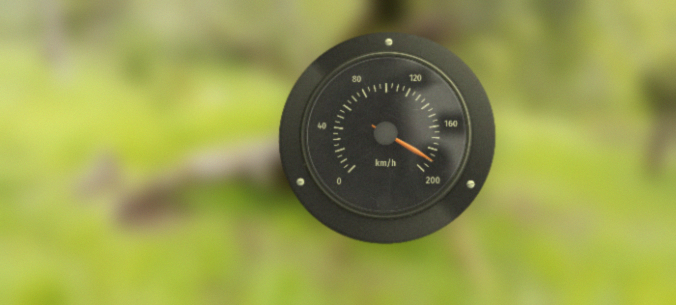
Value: 190 km/h
